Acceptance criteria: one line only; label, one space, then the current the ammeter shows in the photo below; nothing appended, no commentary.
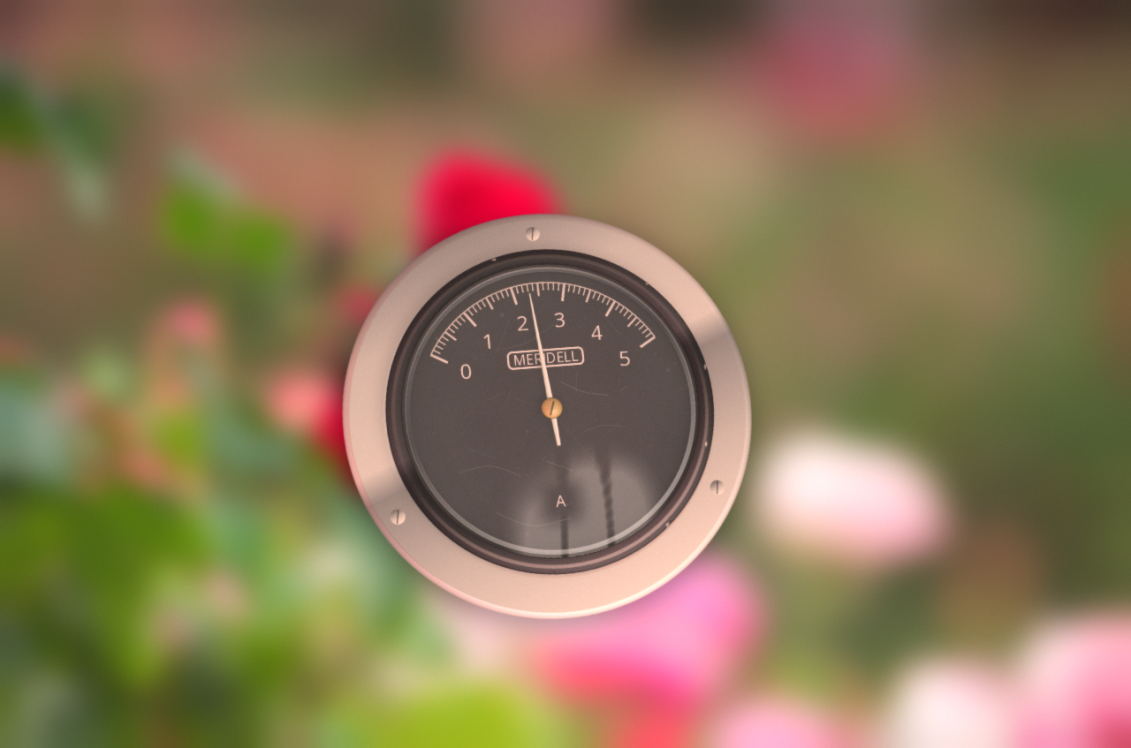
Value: 2.3 A
